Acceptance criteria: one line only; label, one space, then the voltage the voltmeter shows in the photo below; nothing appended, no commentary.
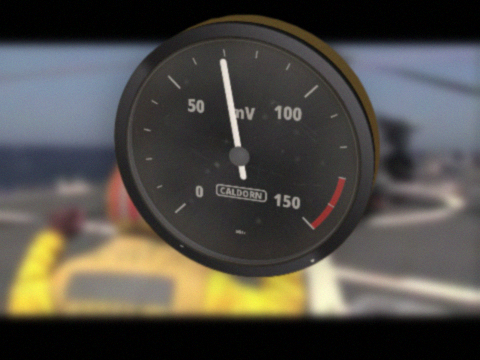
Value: 70 mV
